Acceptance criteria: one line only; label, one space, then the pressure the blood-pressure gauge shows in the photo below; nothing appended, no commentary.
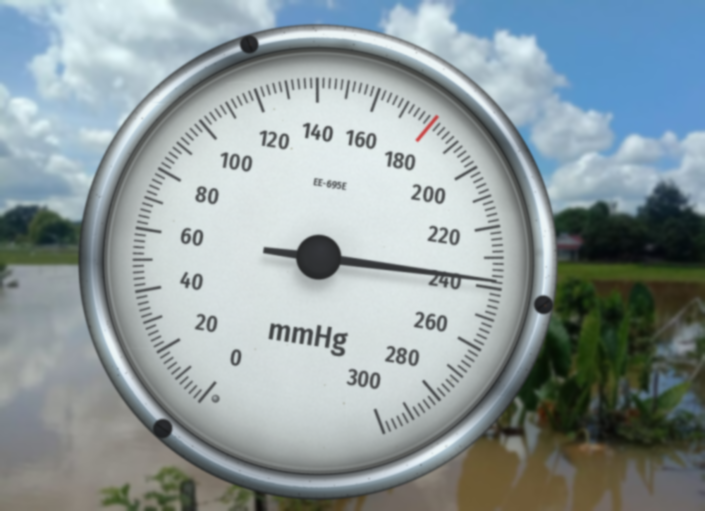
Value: 238 mmHg
